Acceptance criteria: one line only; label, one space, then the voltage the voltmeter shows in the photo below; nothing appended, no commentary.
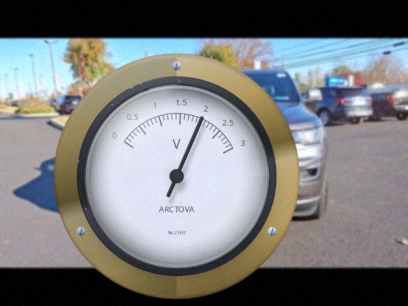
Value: 2 V
